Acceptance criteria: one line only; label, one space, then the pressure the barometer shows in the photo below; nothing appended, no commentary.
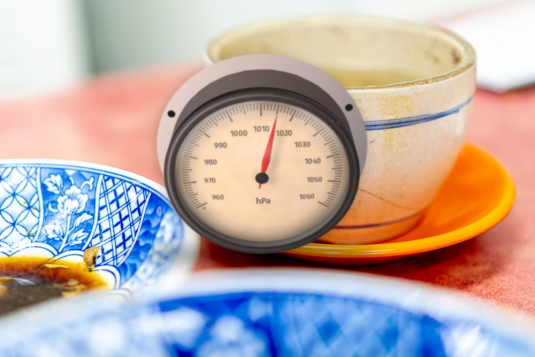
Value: 1015 hPa
